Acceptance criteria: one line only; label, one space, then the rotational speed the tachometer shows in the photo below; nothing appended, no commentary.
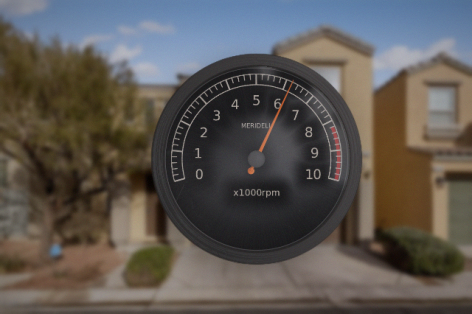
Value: 6200 rpm
